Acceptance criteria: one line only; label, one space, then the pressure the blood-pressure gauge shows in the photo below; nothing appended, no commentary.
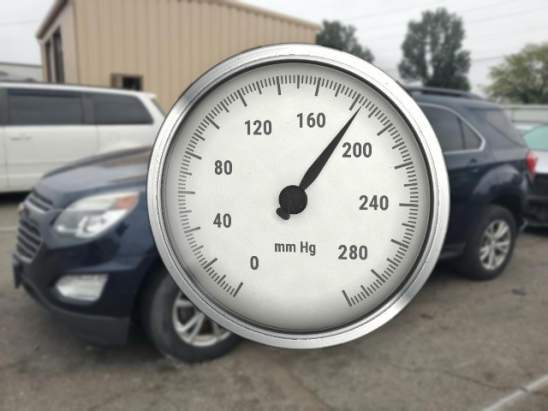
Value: 184 mmHg
